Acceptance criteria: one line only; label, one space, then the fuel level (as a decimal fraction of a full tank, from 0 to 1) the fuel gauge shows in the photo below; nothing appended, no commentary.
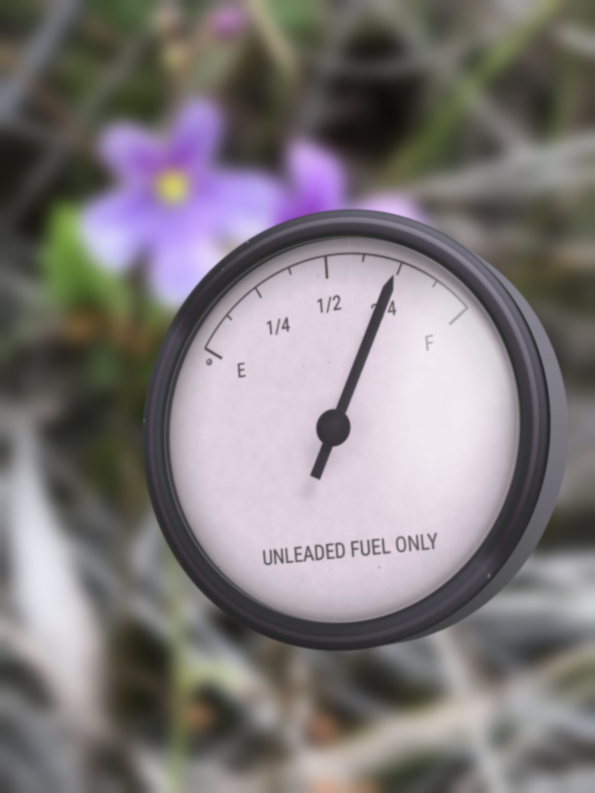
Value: 0.75
